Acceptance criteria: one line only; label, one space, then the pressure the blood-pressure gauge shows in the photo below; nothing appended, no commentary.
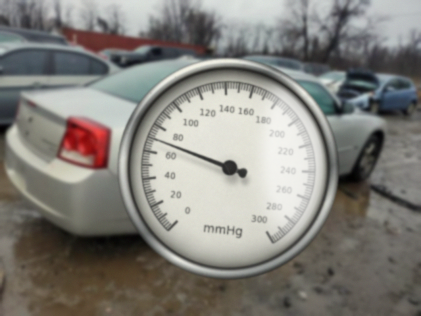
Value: 70 mmHg
